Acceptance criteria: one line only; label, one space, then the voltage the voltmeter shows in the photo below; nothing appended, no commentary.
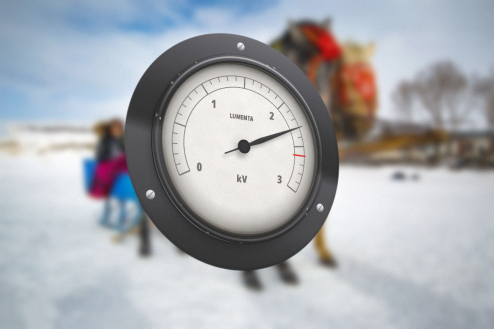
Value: 2.3 kV
